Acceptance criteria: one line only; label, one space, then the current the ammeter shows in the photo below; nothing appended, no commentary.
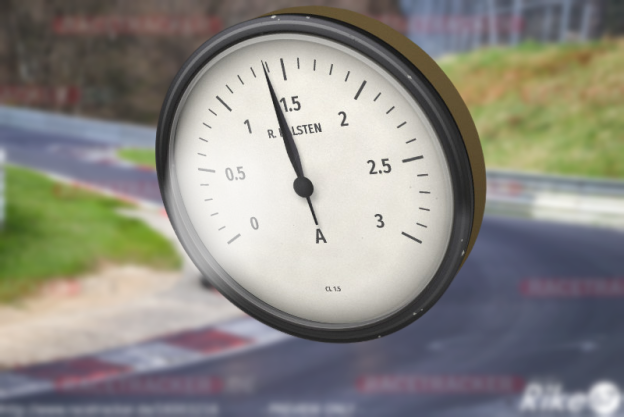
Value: 1.4 A
